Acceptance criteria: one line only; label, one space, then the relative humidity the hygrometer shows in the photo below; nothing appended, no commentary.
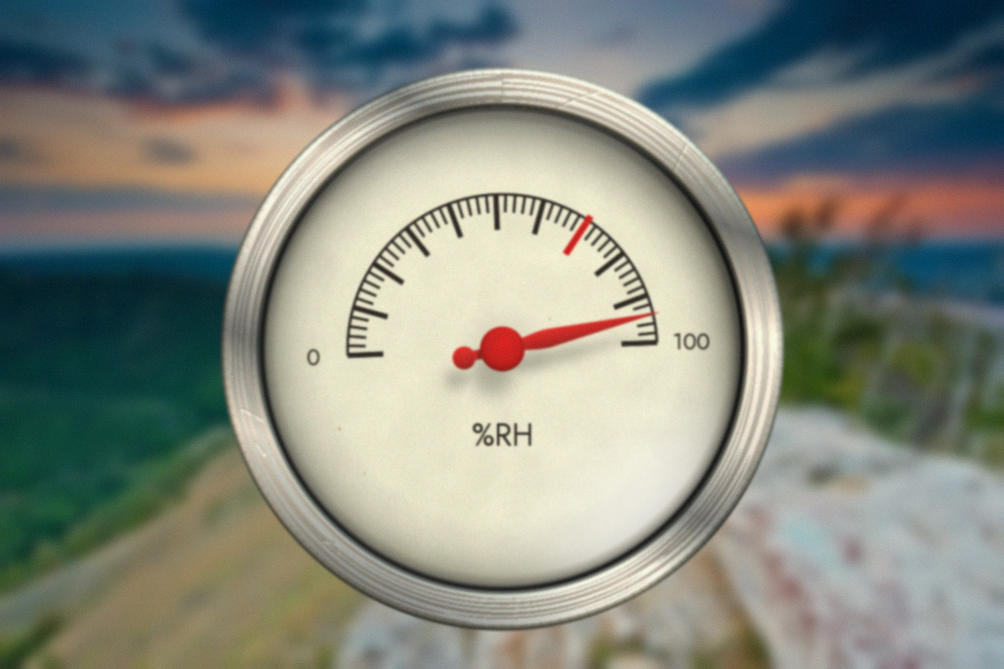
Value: 94 %
